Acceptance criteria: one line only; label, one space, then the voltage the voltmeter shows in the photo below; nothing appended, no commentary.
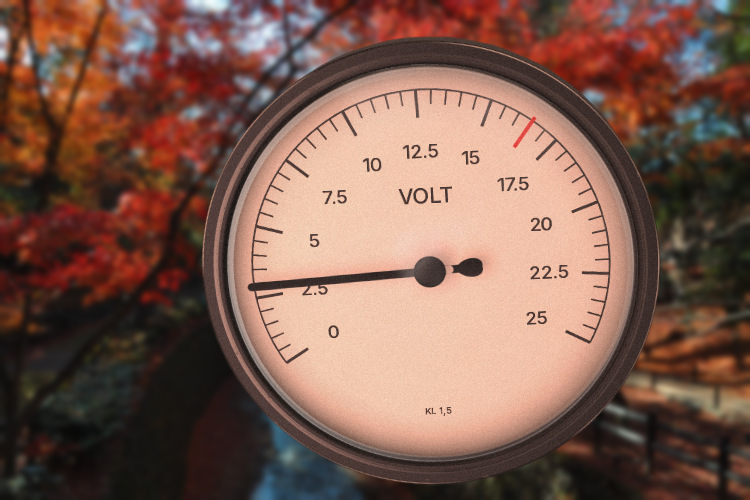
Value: 3 V
